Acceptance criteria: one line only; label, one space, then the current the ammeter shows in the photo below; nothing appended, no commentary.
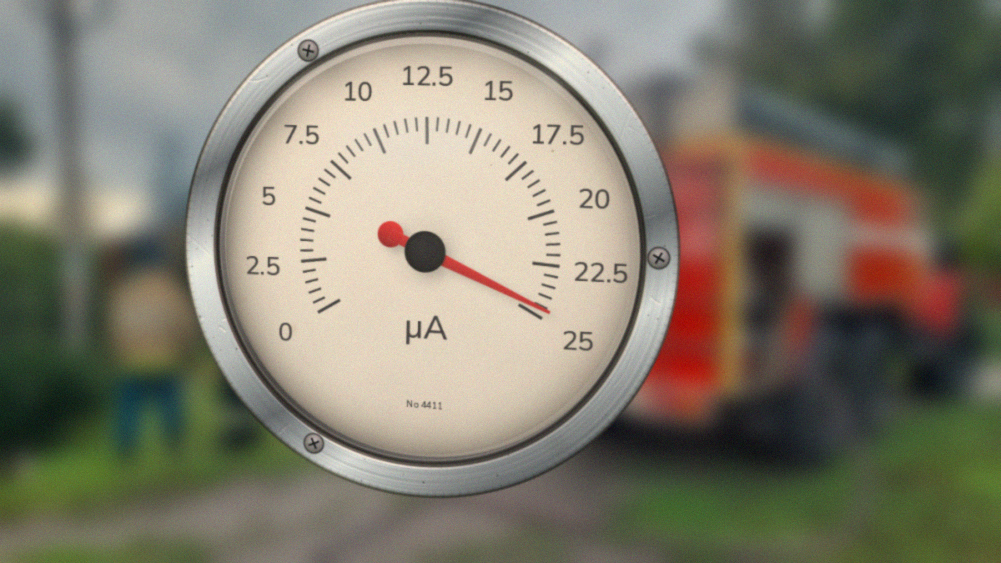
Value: 24.5 µA
